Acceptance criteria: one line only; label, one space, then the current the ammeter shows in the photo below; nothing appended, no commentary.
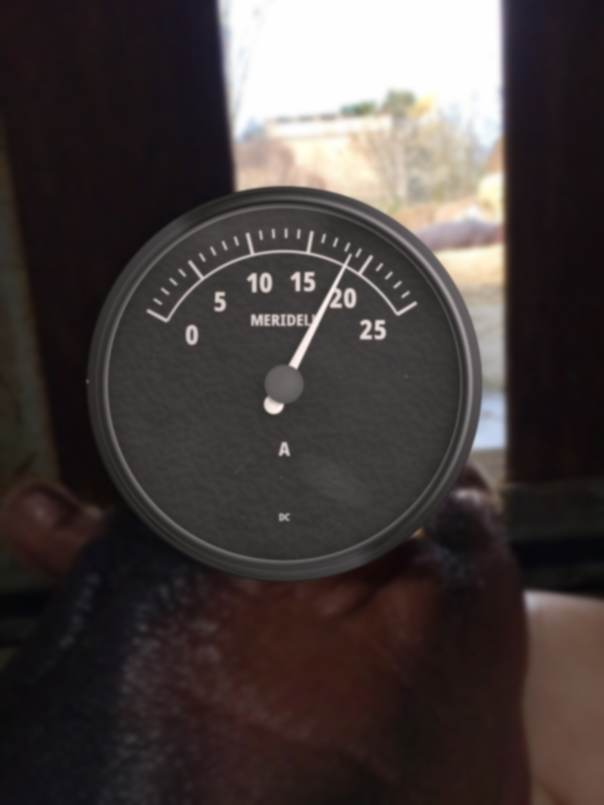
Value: 18.5 A
